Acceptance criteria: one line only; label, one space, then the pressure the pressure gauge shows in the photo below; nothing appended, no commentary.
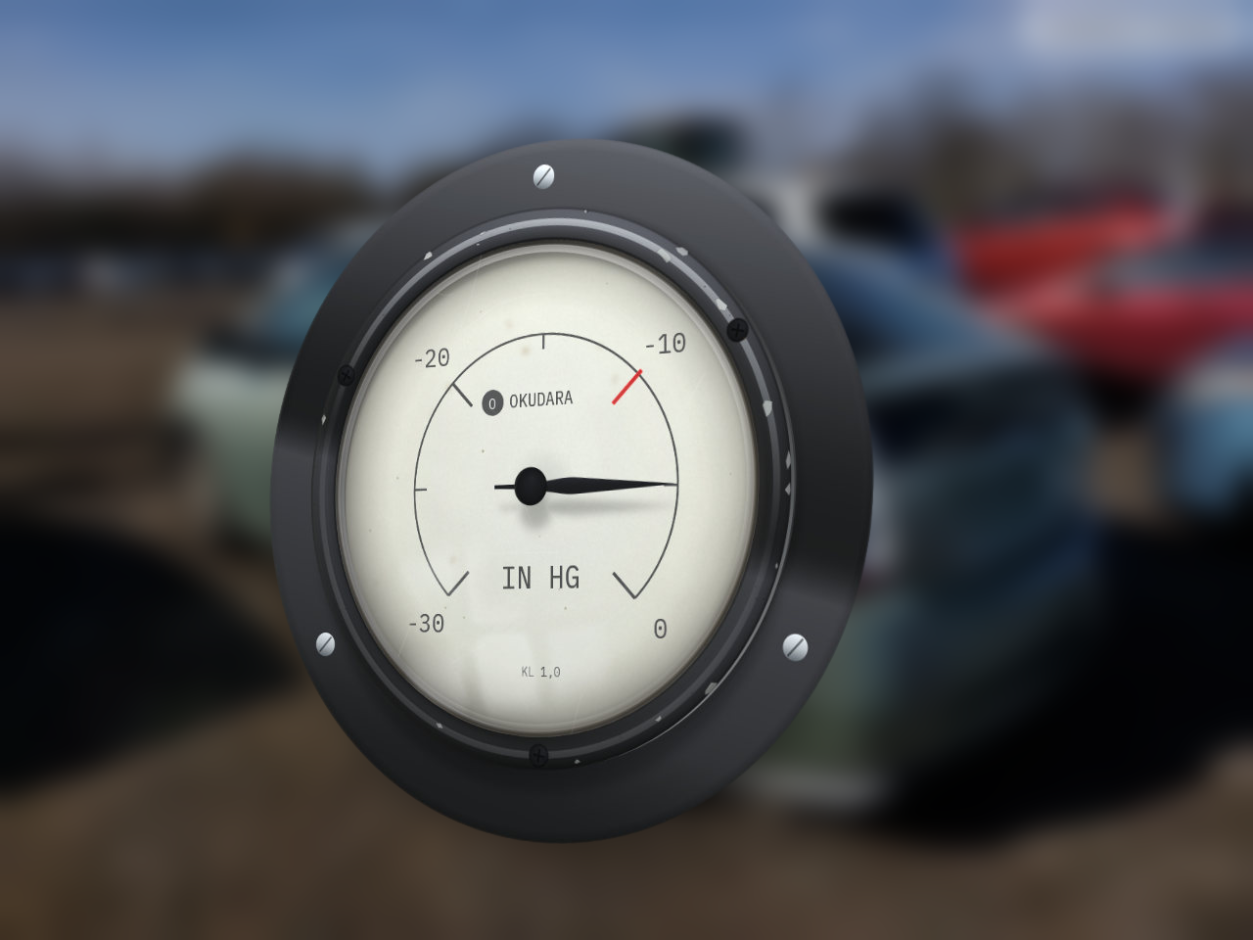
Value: -5 inHg
